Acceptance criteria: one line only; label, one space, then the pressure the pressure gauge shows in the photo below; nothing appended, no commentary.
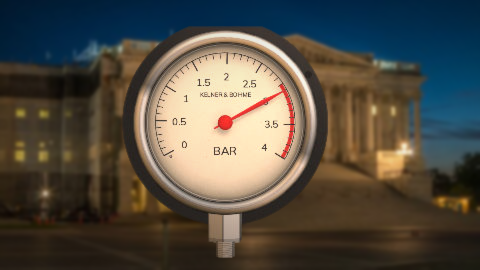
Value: 3 bar
